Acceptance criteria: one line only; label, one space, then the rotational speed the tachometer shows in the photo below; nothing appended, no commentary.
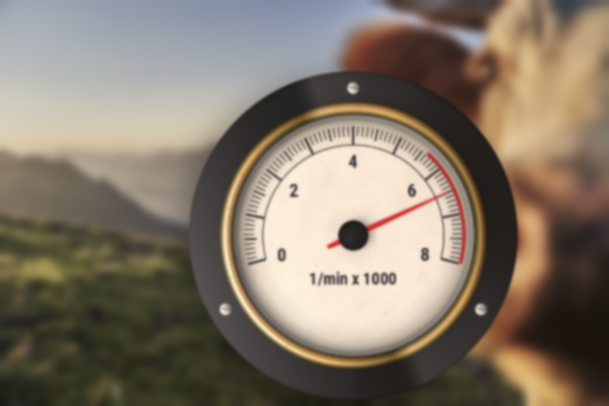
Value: 6500 rpm
